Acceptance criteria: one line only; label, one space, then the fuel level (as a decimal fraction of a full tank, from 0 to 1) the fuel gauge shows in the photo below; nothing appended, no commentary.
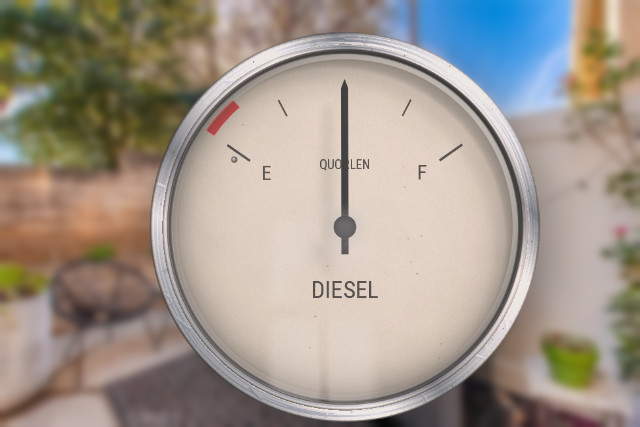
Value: 0.5
